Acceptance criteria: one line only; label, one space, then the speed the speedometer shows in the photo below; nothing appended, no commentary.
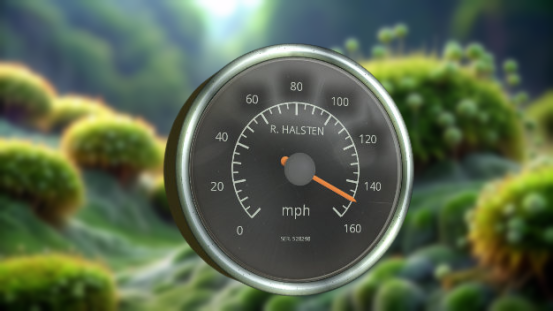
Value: 150 mph
